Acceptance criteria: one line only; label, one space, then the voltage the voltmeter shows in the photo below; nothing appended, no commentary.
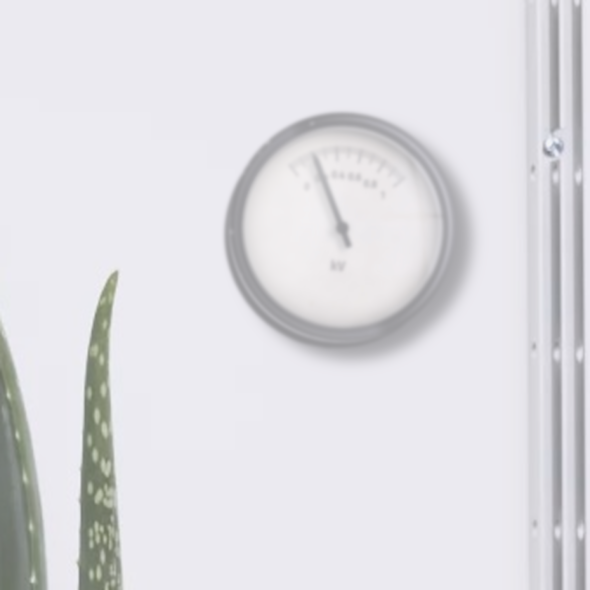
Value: 0.2 kV
